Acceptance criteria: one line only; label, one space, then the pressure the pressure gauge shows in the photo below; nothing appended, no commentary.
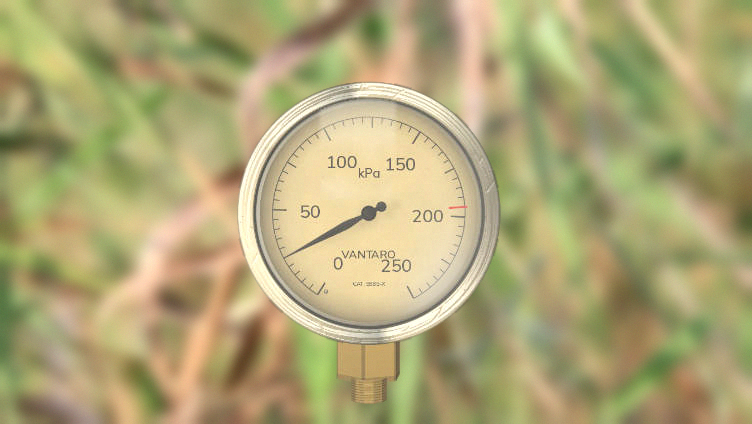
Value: 25 kPa
